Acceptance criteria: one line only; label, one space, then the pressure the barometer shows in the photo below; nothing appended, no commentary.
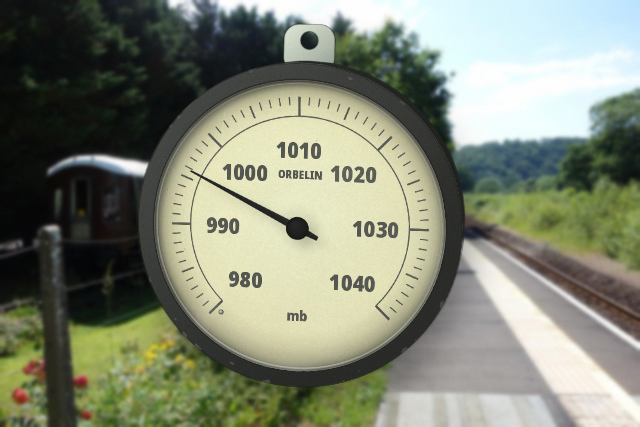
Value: 996 mbar
